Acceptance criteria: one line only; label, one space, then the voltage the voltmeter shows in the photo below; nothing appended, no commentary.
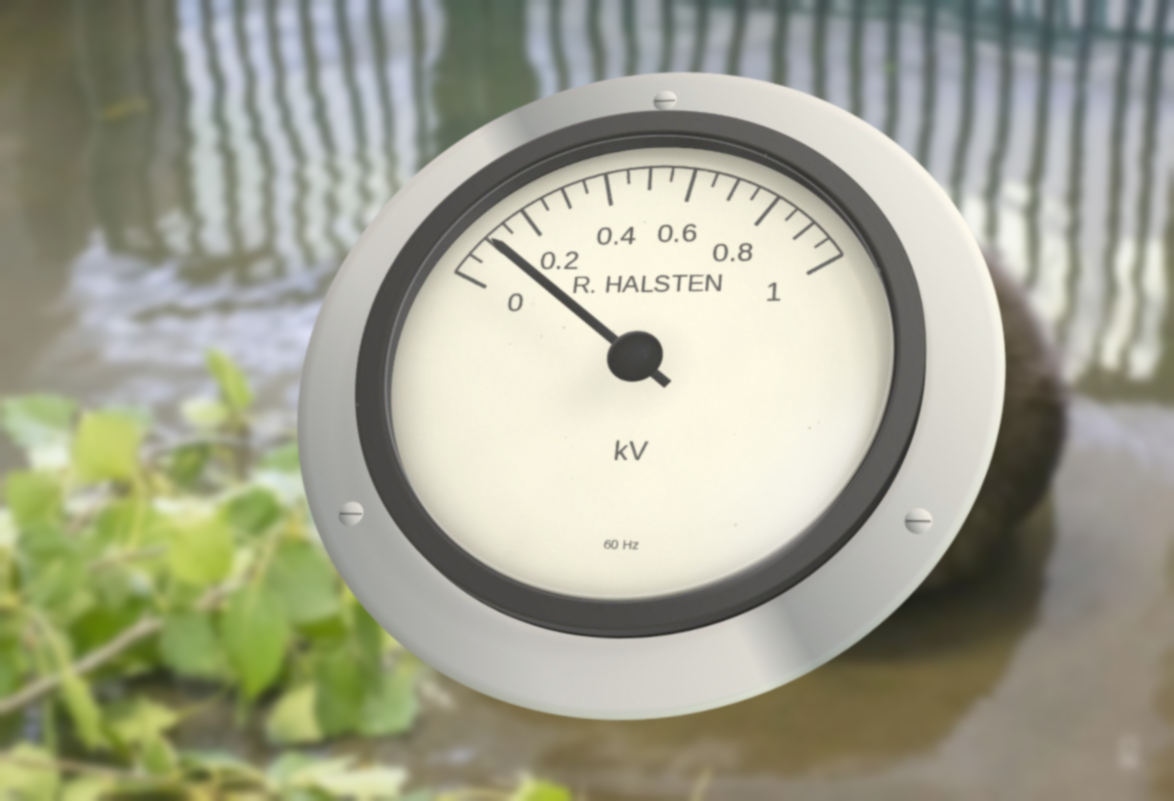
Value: 0.1 kV
